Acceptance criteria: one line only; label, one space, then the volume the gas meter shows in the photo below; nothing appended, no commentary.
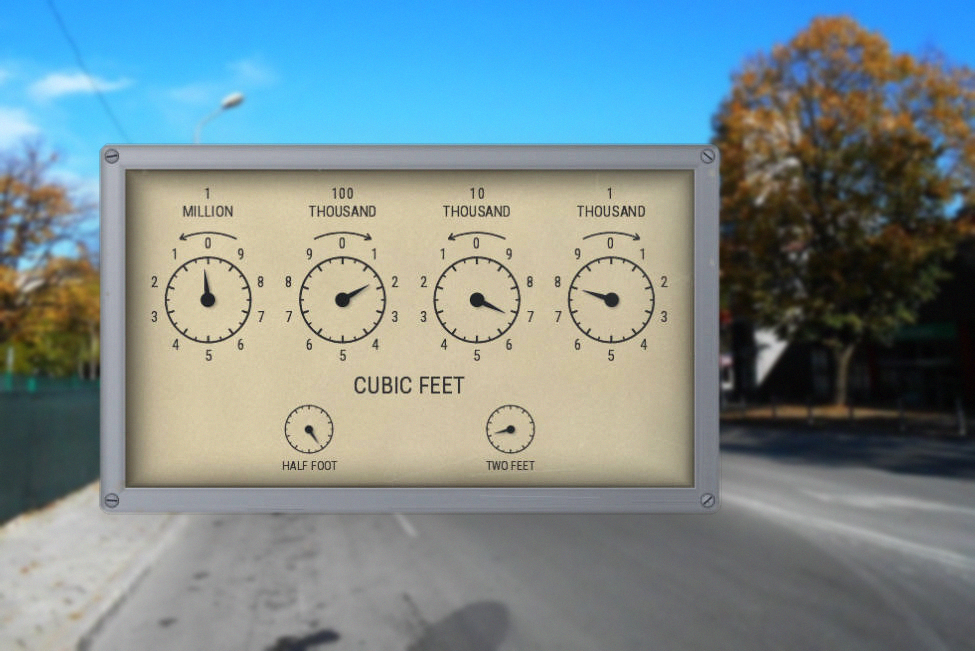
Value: 16800 ft³
